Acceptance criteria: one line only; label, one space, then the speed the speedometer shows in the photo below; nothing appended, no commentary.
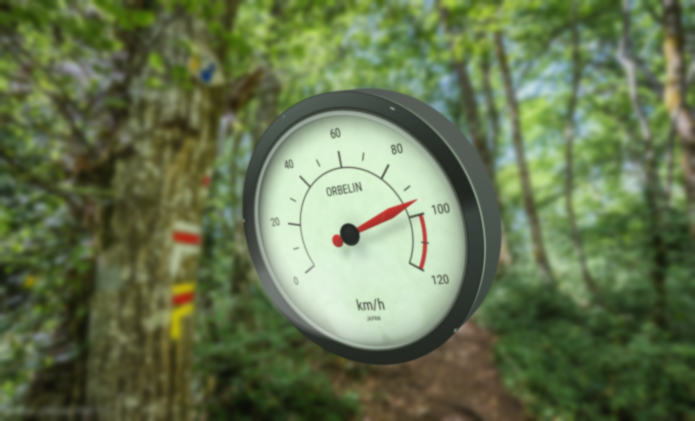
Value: 95 km/h
